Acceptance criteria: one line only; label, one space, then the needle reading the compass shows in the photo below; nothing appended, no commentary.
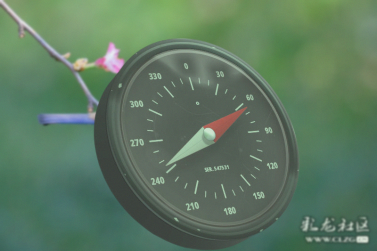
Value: 65 °
